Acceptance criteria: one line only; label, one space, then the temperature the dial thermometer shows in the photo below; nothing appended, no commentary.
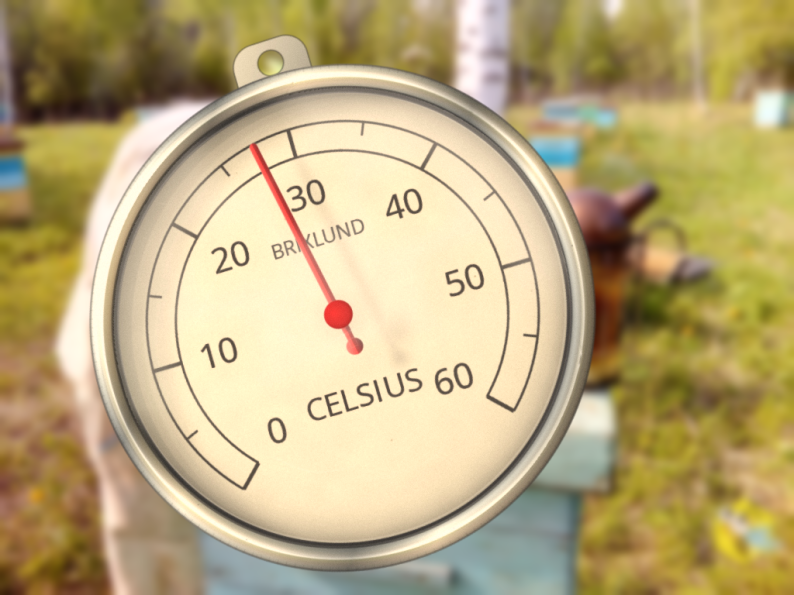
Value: 27.5 °C
